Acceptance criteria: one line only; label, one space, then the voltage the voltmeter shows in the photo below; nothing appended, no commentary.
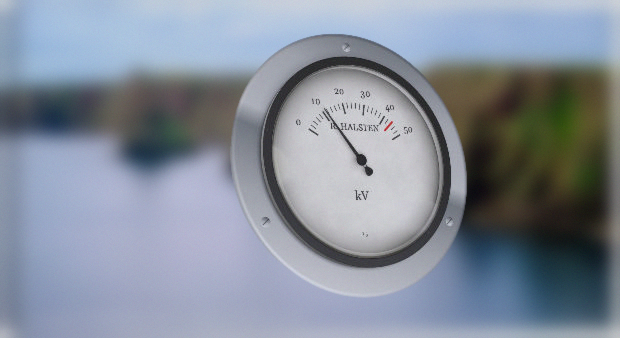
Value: 10 kV
